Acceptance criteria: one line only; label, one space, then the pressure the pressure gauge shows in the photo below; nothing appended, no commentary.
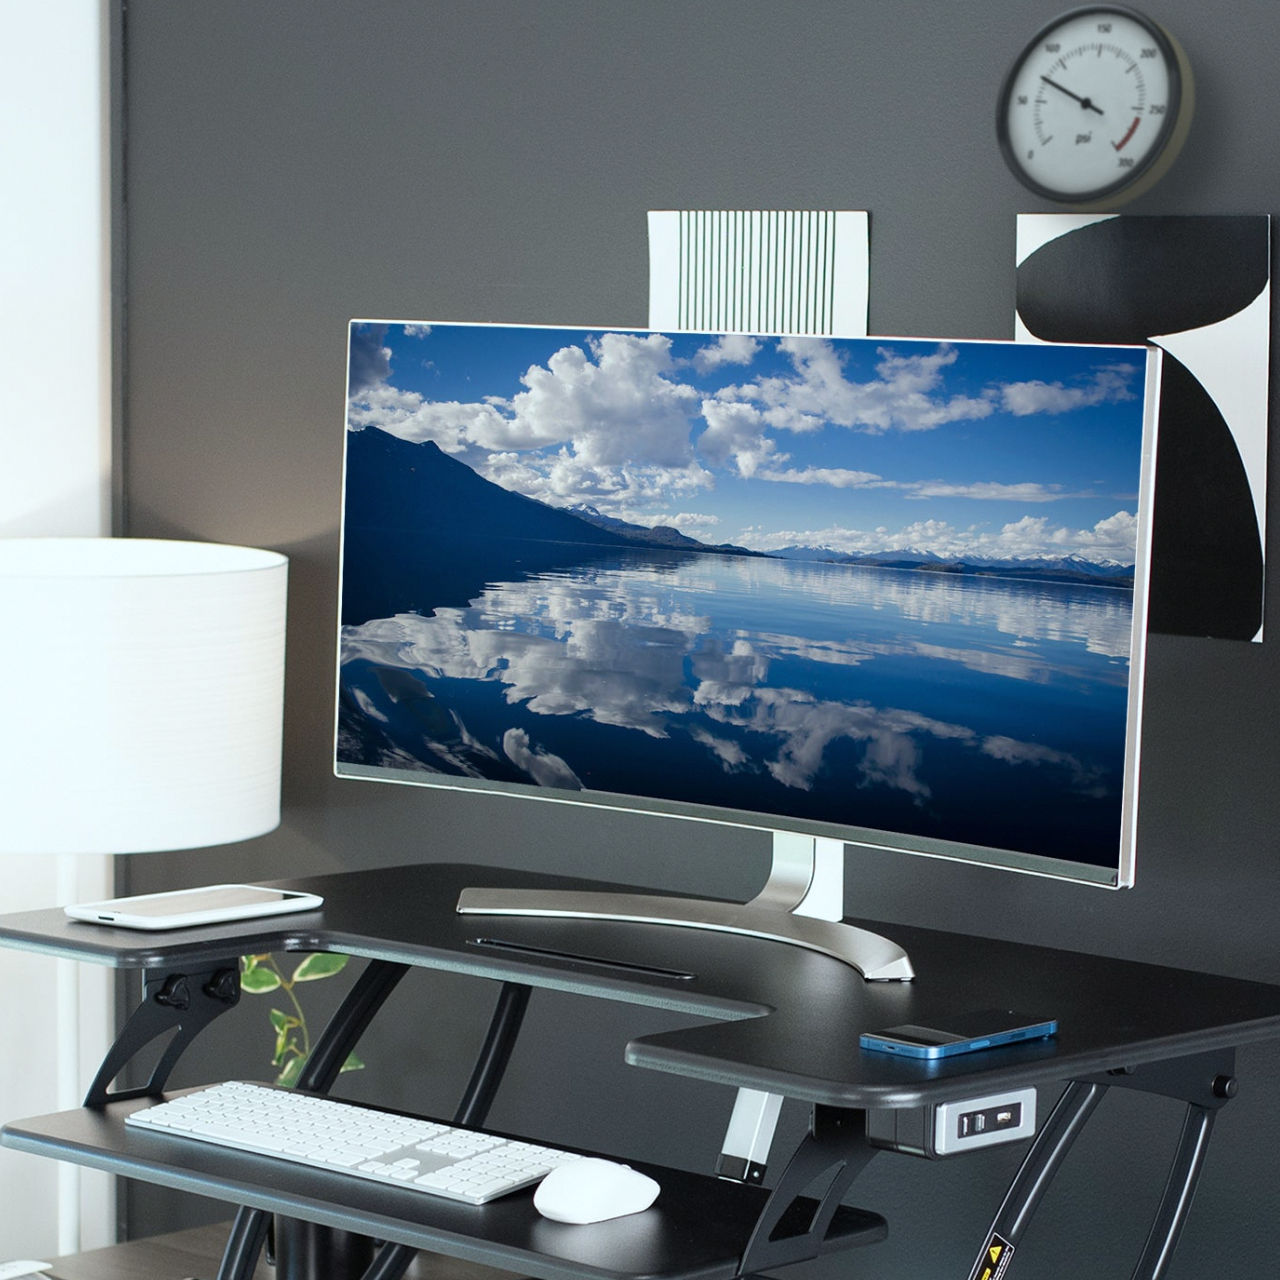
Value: 75 psi
